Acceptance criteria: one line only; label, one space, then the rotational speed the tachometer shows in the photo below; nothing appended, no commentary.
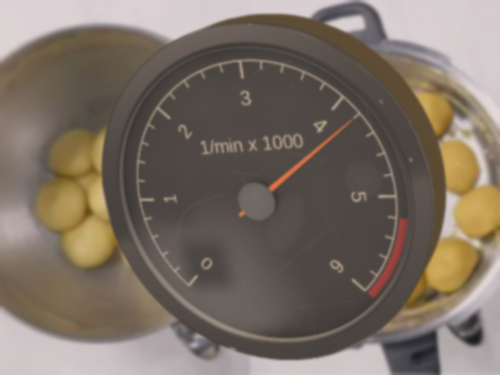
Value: 4200 rpm
